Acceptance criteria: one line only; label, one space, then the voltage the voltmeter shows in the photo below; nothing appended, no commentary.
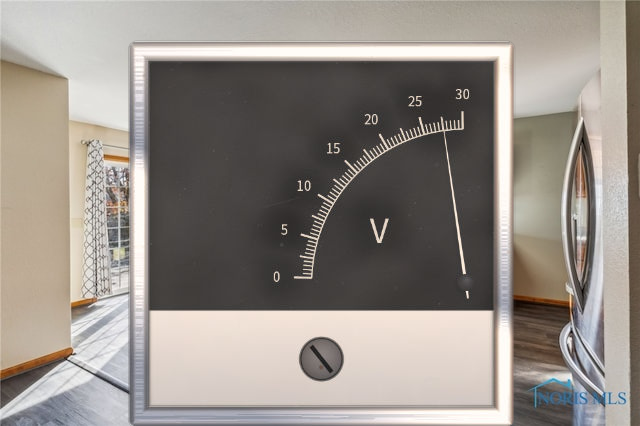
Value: 27.5 V
